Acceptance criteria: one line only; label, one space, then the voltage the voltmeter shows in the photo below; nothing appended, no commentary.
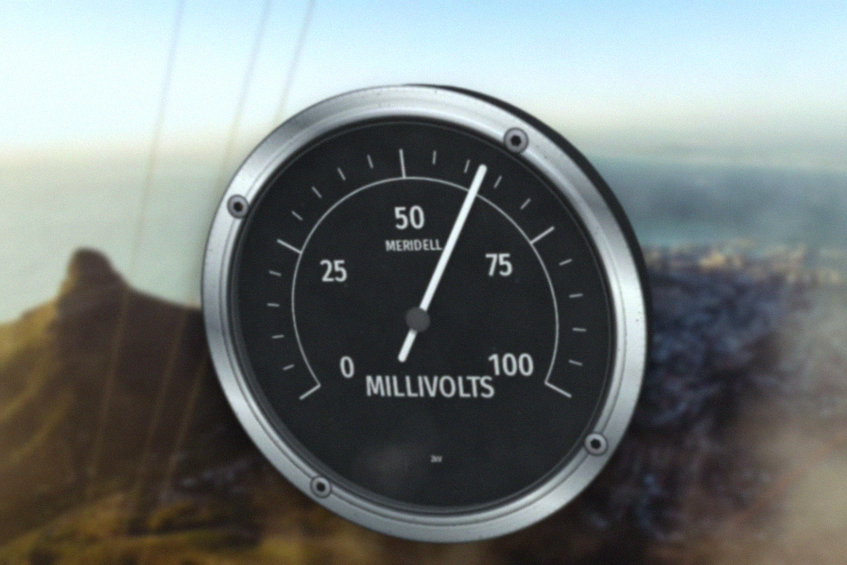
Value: 62.5 mV
